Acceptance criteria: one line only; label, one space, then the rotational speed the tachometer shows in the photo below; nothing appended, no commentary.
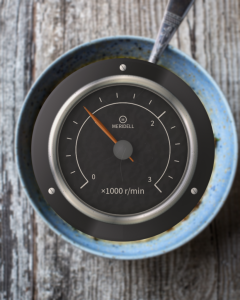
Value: 1000 rpm
